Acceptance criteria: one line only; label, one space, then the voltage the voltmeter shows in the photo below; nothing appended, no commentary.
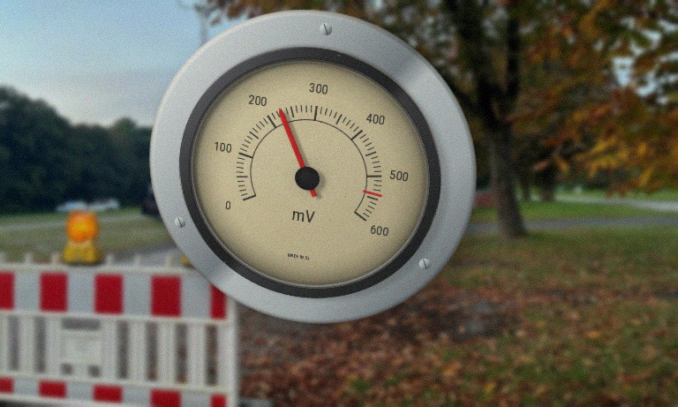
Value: 230 mV
